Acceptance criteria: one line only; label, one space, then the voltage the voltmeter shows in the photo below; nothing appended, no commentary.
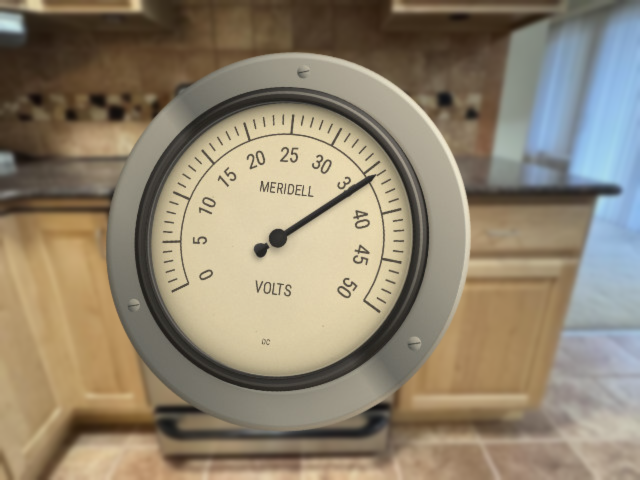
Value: 36 V
